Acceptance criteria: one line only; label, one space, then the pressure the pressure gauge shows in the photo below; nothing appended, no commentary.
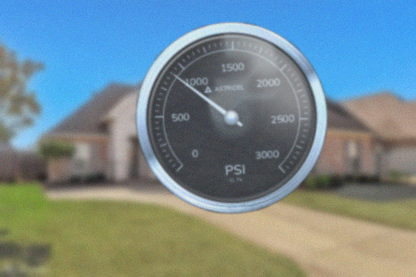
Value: 900 psi
